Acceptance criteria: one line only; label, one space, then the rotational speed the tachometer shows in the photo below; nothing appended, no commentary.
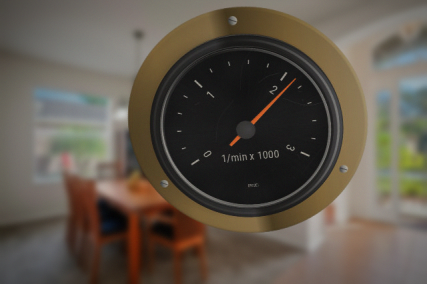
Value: 2100 rpm
